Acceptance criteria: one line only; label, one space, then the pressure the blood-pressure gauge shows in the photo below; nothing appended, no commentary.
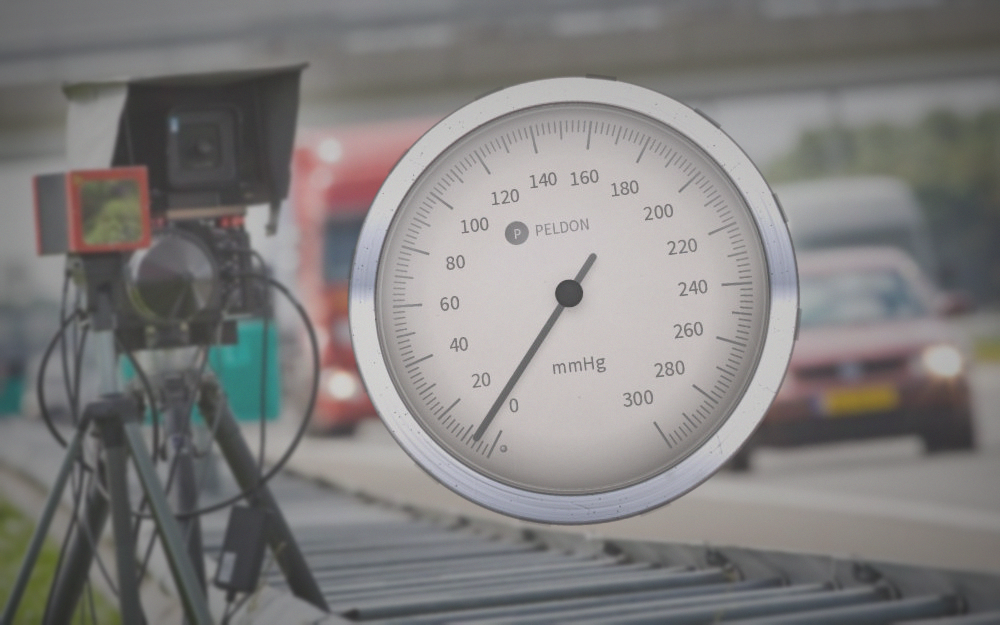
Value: 6 mmHg
